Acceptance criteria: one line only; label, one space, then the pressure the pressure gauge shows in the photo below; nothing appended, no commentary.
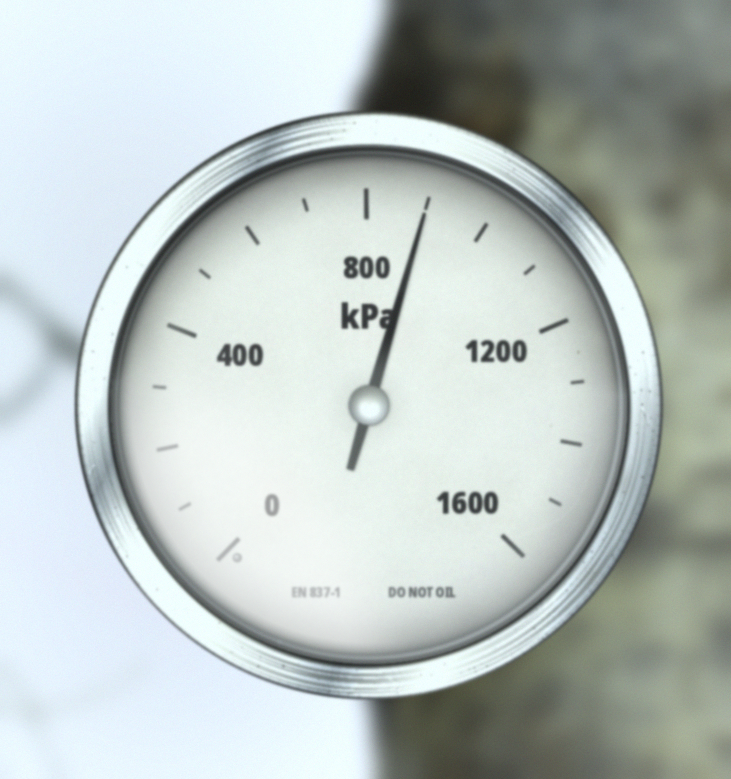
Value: 900 kPa
